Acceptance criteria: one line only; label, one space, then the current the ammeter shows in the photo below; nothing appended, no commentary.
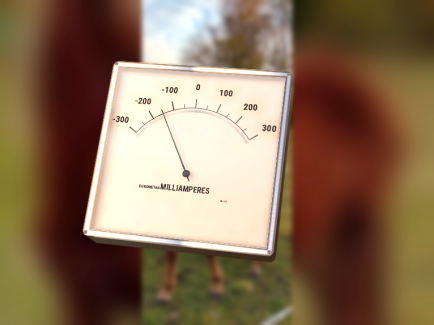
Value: -150 mA
